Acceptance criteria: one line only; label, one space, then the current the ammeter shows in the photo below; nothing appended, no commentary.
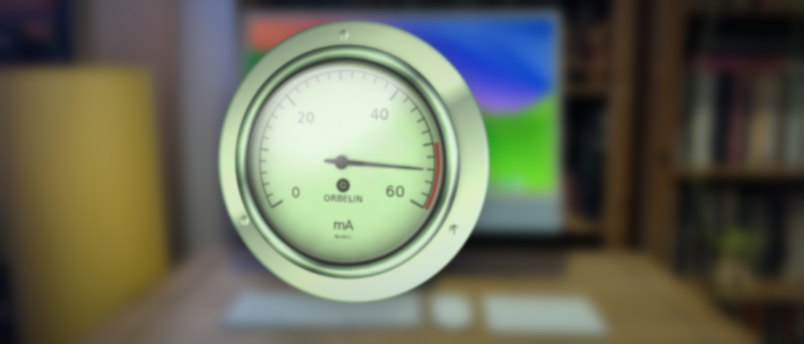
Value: 54 mA
